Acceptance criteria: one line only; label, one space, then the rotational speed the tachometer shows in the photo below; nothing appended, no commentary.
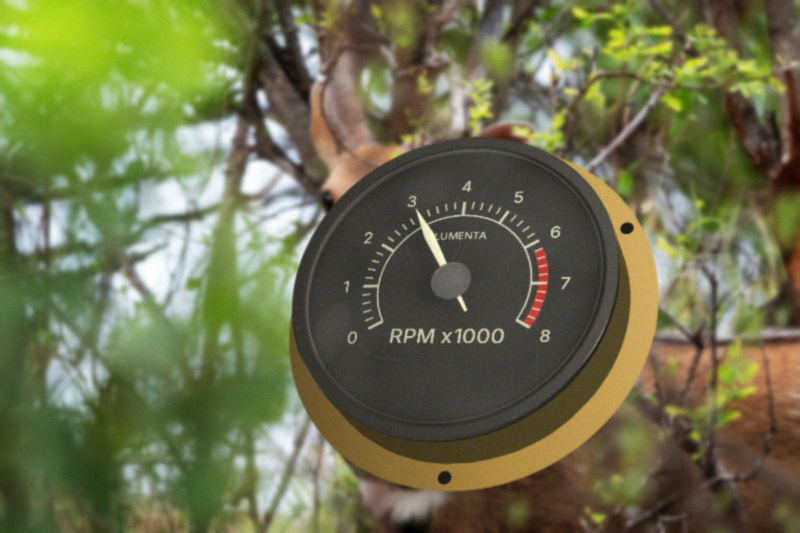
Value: 3000 rpm
